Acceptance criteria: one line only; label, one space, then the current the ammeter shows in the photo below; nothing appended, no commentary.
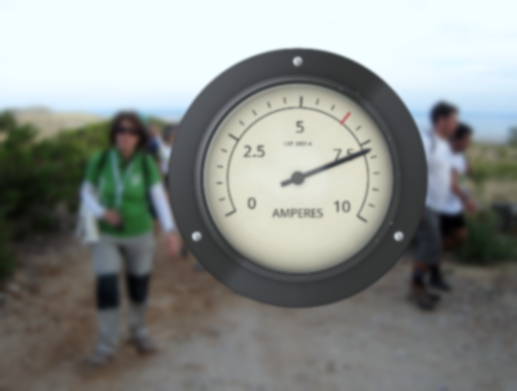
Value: 7.75 A
